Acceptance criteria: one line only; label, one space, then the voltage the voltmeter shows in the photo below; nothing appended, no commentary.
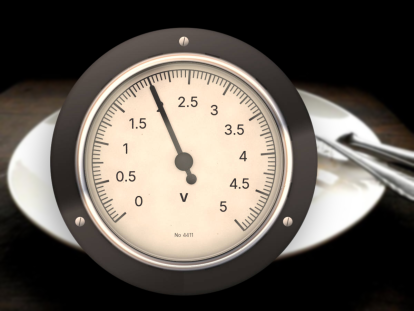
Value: 2 V
